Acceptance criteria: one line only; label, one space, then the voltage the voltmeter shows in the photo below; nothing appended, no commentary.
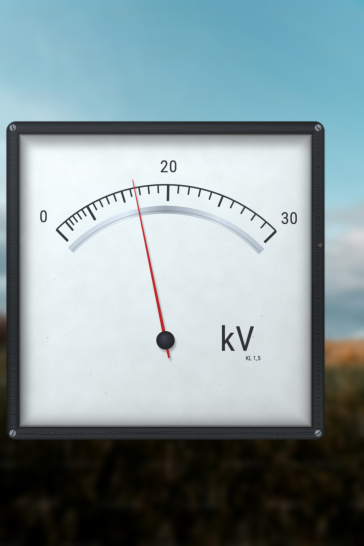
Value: 16.5 kV
